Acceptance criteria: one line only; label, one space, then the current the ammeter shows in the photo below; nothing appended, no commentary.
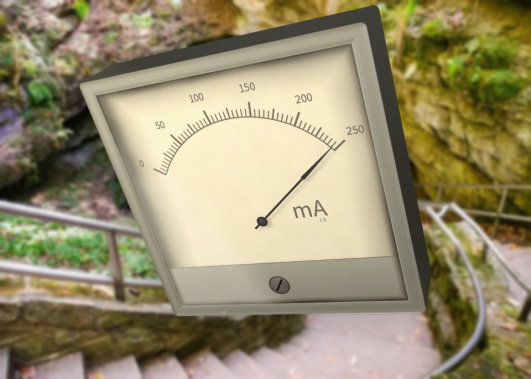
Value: 245 mA
